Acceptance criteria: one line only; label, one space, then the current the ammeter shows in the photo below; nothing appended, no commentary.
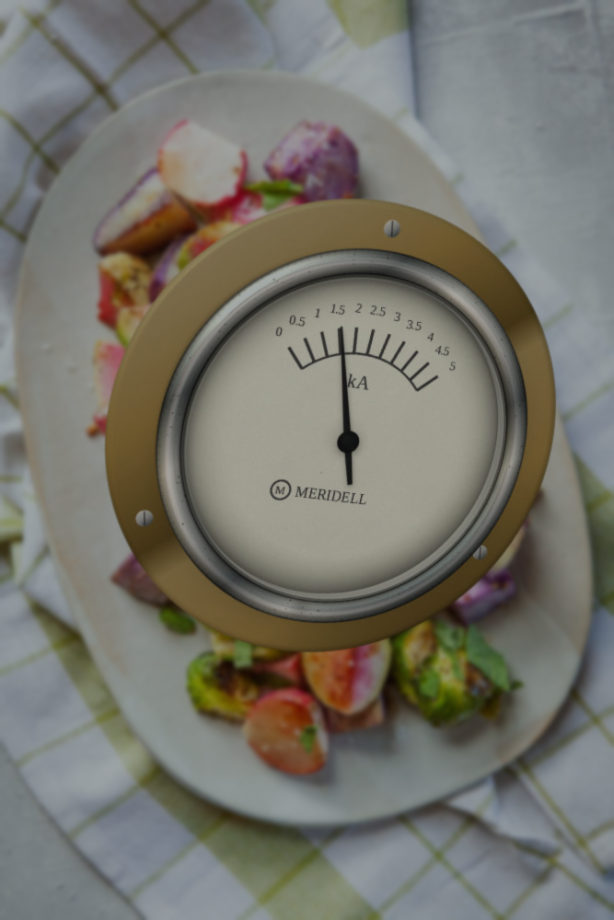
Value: 1.5 kA
